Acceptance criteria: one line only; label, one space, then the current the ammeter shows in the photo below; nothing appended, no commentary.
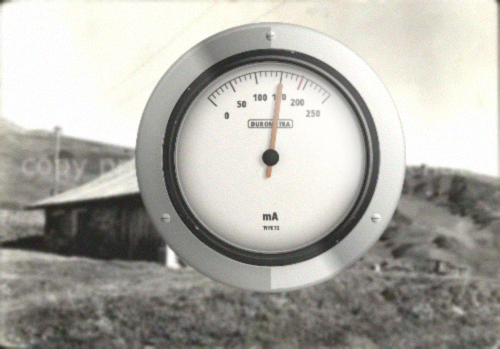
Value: 150 mA
